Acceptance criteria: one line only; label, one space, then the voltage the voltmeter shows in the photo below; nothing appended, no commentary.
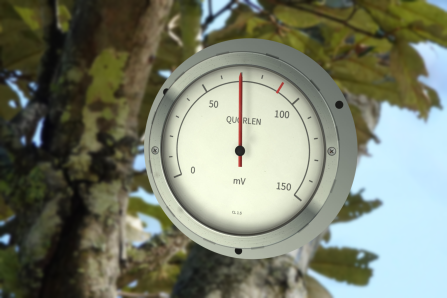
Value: 70 mV
